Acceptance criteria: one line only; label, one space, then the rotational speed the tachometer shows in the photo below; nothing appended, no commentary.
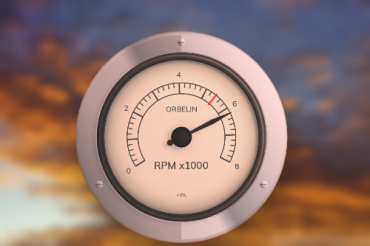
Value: 6200 rpm
